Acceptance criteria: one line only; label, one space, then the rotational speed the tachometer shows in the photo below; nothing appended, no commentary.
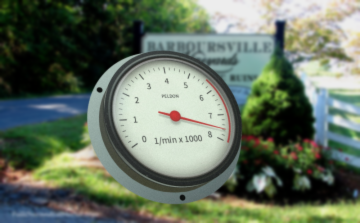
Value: 7600 rpm
